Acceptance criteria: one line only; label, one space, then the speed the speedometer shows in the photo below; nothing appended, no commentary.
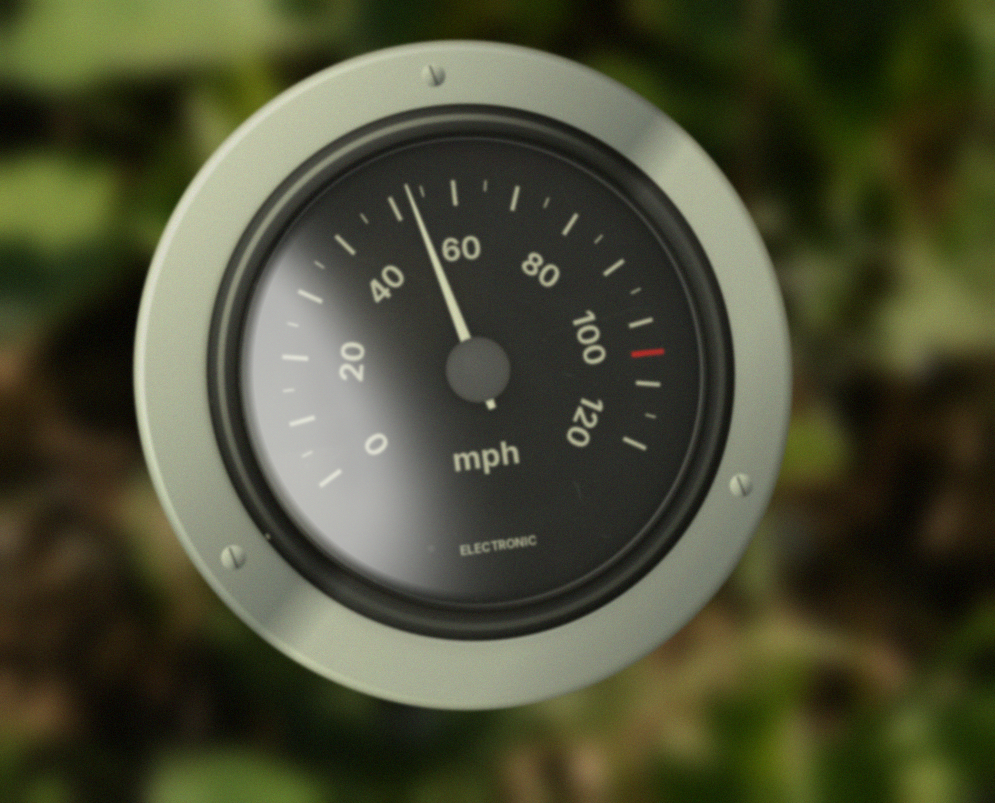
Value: 52.5 mph
